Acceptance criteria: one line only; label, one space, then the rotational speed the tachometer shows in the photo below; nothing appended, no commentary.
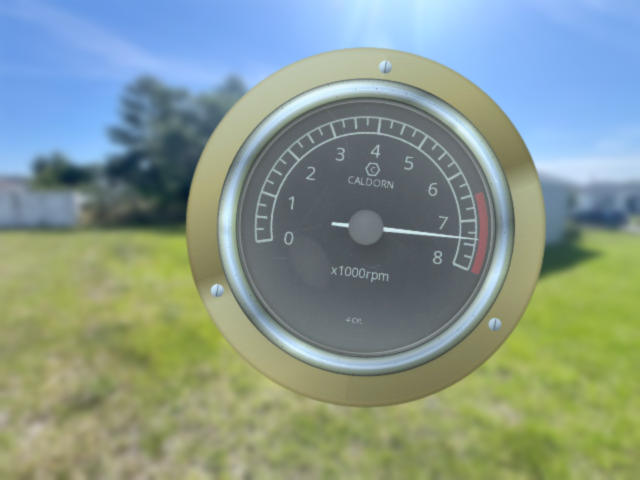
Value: 7375 rpm
